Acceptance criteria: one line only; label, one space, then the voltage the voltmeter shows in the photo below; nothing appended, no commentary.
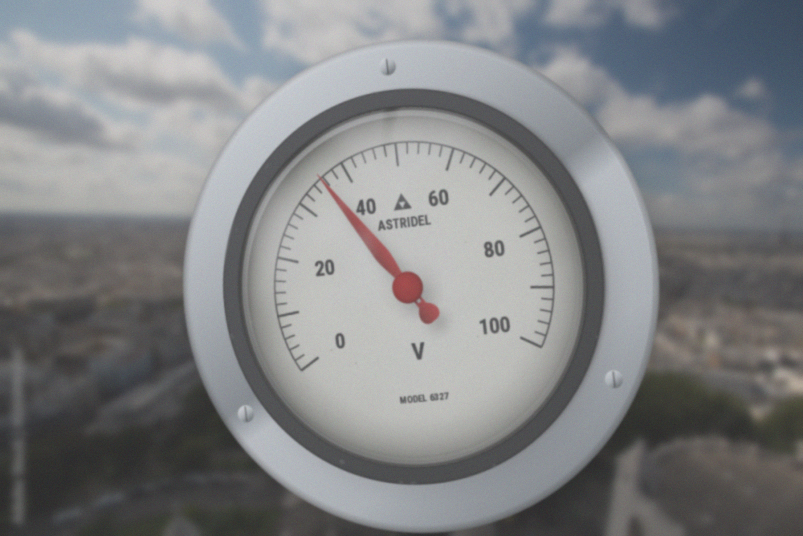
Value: 36 V
